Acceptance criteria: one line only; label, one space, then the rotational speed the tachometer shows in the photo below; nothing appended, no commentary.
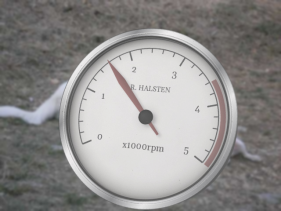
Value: 1600 rpm
